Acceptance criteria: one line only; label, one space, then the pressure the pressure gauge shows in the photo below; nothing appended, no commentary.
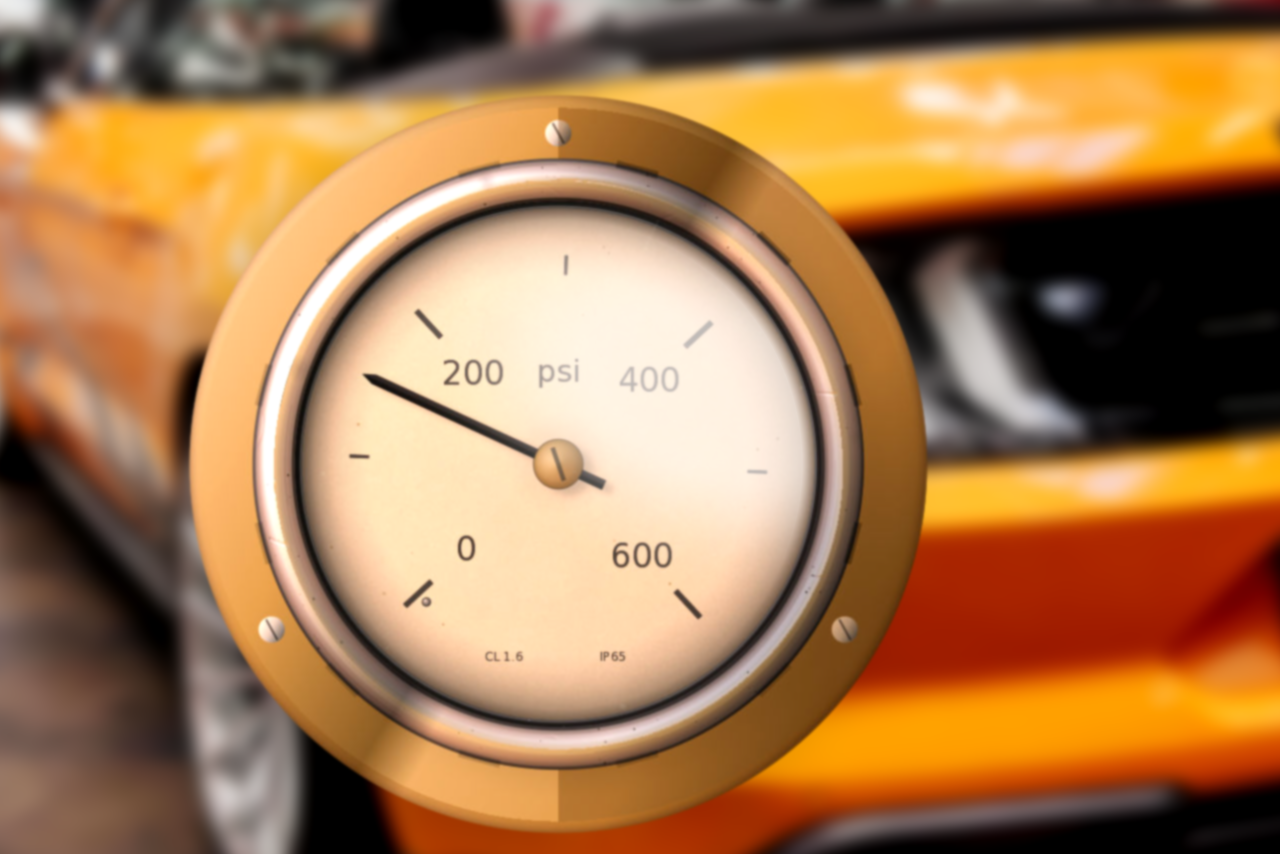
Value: 150 psi
